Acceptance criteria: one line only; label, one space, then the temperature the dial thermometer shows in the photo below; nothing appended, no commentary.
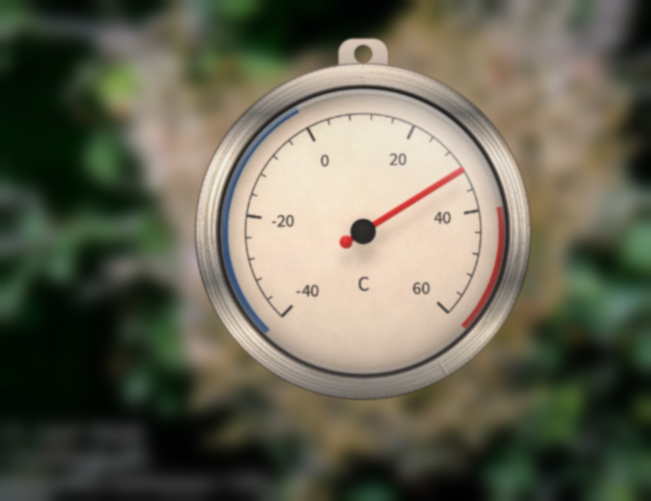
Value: 32 °C
